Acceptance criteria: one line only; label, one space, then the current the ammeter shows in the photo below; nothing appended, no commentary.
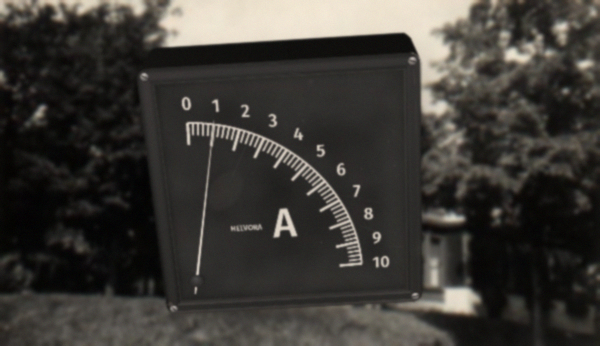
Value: 1 A
